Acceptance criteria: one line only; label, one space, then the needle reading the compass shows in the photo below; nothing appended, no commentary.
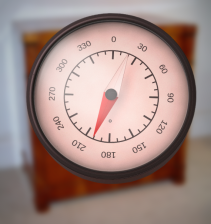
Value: 200 °
